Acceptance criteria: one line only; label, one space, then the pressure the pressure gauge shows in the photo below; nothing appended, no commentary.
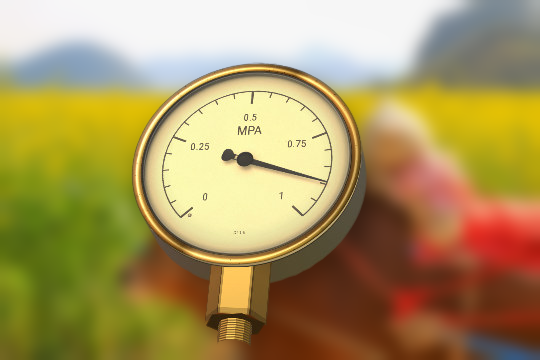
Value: 0.9 MPa
